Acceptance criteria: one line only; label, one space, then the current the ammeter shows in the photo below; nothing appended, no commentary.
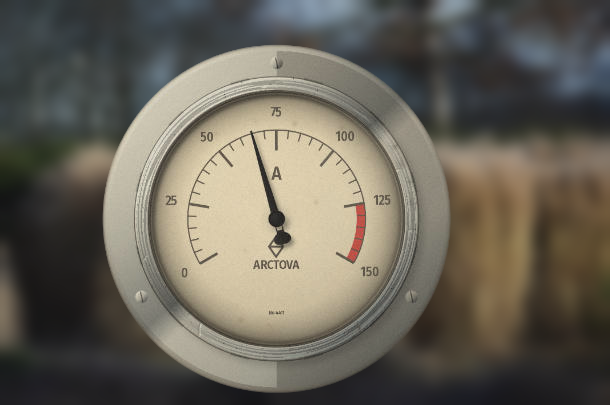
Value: 65 A
